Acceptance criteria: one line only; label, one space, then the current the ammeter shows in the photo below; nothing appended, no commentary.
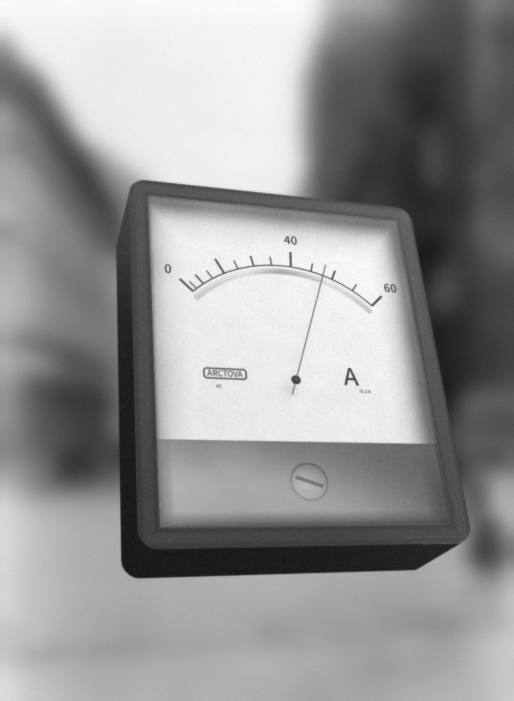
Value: 47.5 A
